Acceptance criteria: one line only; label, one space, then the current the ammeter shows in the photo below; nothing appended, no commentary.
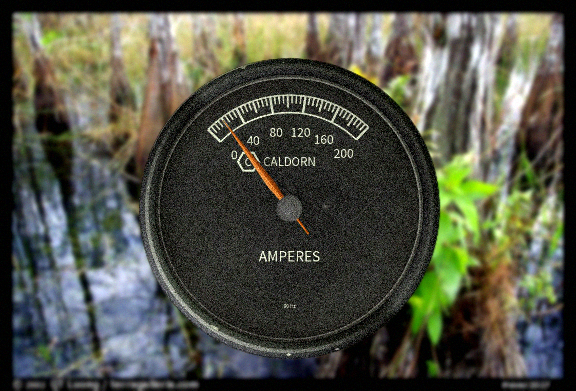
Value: 20 A
